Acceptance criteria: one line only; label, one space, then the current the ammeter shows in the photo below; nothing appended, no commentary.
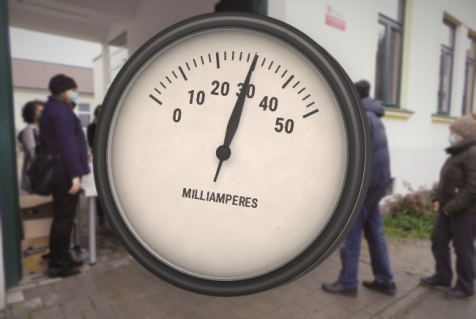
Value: 30 mA
